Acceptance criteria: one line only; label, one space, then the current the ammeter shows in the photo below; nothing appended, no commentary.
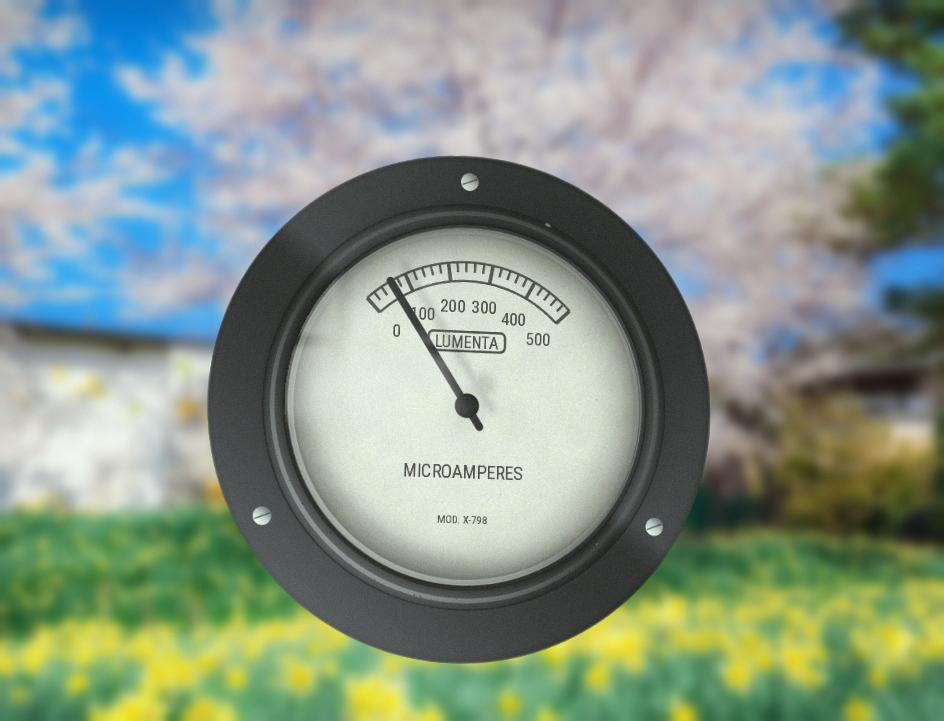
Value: 60 µA
